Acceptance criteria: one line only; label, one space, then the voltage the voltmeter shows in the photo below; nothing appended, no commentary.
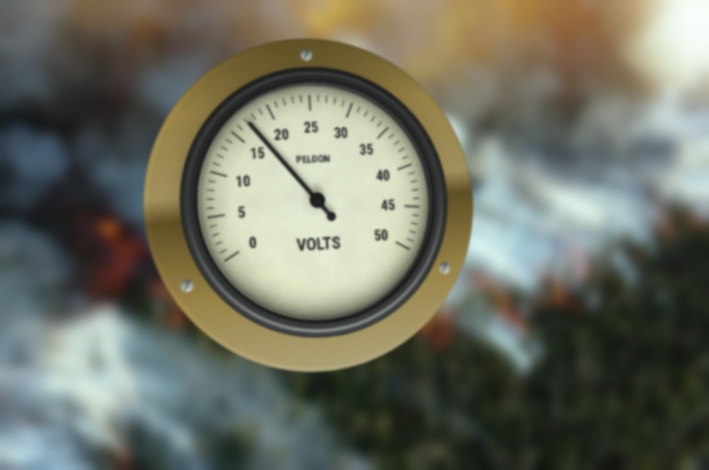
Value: 17 V
